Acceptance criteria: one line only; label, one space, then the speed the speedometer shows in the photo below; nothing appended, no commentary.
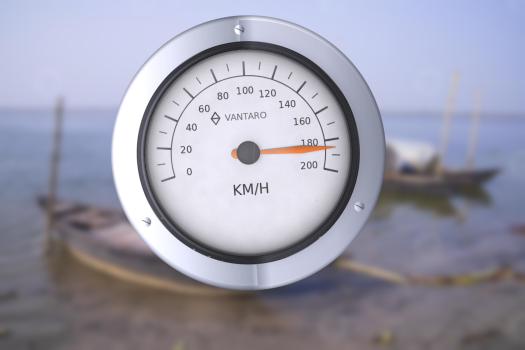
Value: 185 km/h
